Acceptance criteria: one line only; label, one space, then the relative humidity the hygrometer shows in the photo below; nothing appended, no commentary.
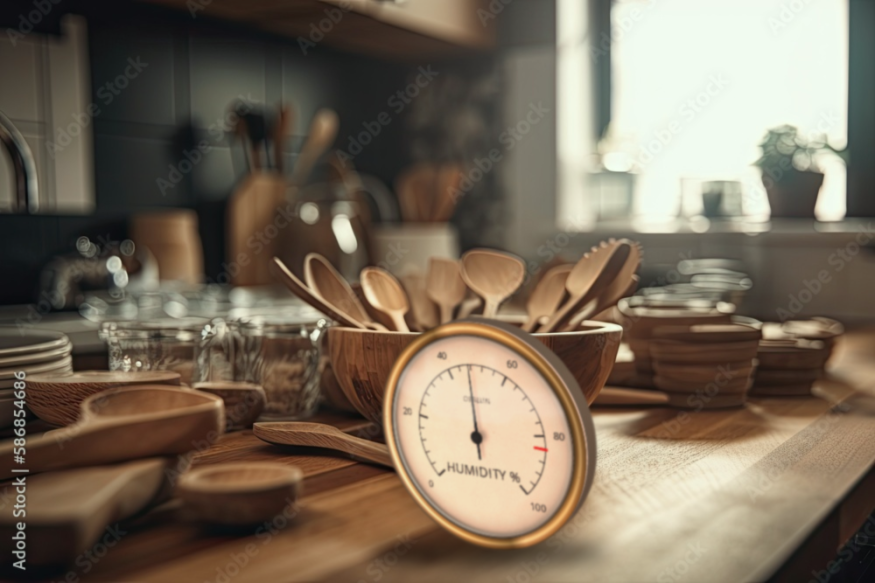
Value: 48 %
